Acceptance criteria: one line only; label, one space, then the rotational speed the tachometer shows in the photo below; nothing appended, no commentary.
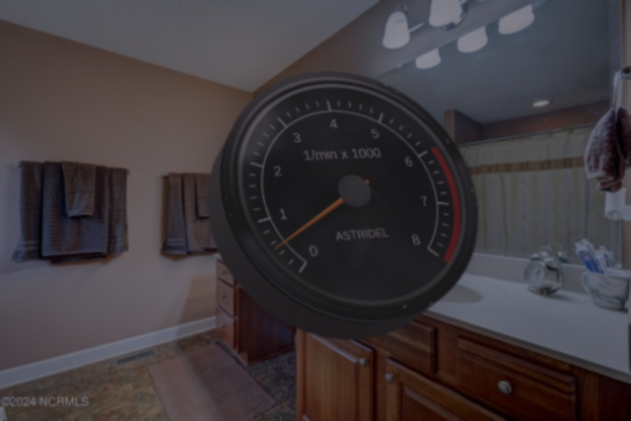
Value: 500 rpm
